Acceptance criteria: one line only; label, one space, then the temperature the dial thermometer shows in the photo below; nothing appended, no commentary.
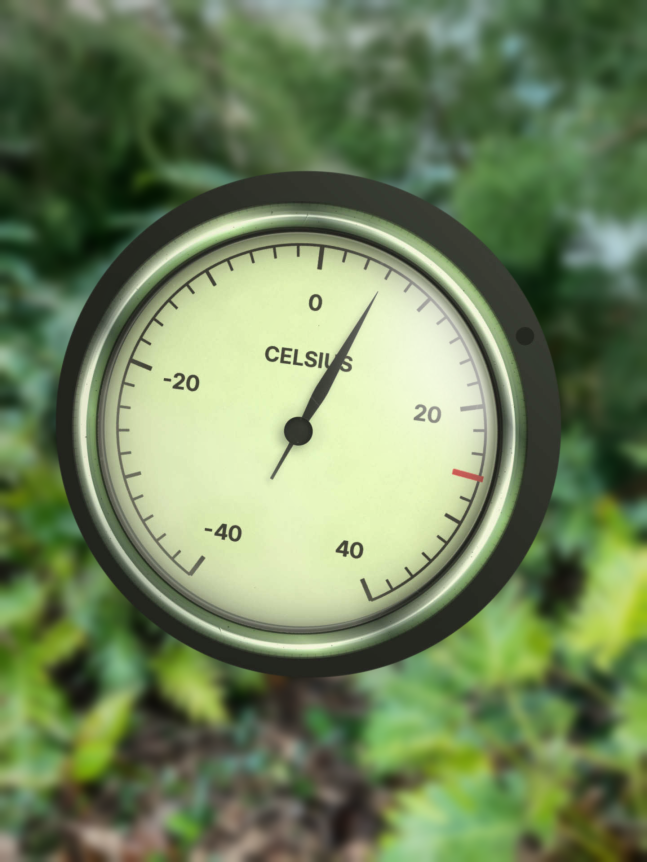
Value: 6 °C
